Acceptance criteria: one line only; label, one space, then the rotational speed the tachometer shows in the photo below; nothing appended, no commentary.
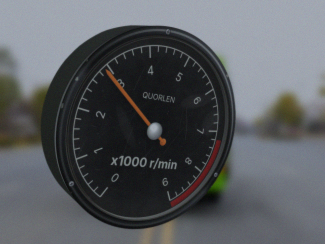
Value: 2900 rpm
